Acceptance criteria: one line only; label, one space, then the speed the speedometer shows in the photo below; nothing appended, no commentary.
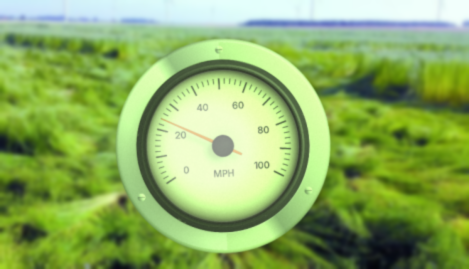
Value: 24 mph
